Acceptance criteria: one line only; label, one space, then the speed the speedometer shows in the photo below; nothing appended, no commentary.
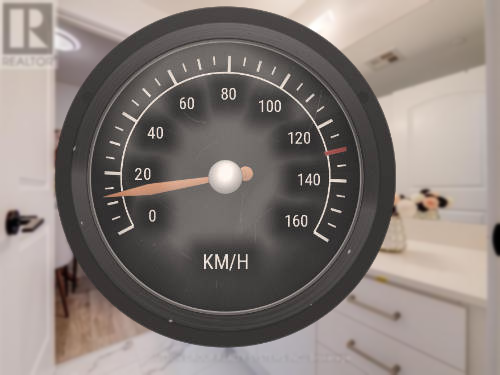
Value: 12.5 km/h
